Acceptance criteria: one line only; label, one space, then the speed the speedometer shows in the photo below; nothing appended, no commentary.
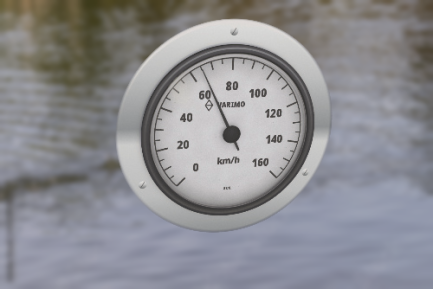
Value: 65 km/h
